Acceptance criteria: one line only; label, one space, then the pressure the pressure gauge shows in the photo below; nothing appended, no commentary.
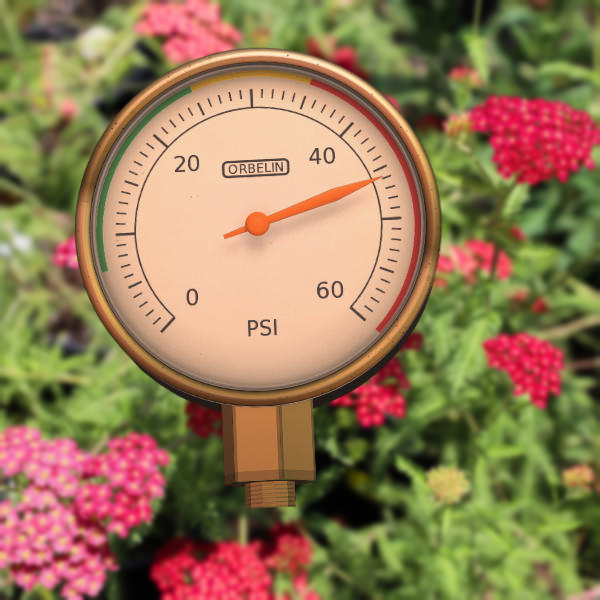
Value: 46 psi
